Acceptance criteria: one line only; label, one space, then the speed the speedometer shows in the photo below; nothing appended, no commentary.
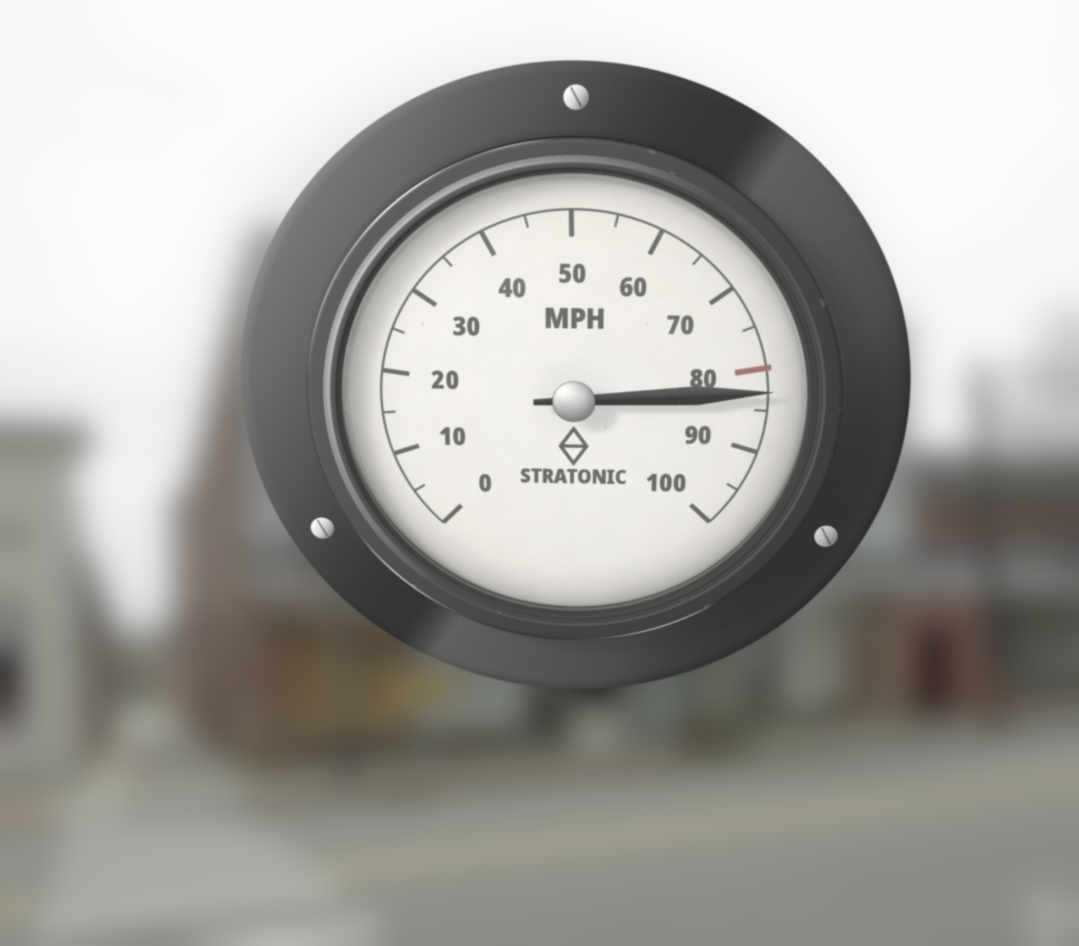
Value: 82.5 mph
